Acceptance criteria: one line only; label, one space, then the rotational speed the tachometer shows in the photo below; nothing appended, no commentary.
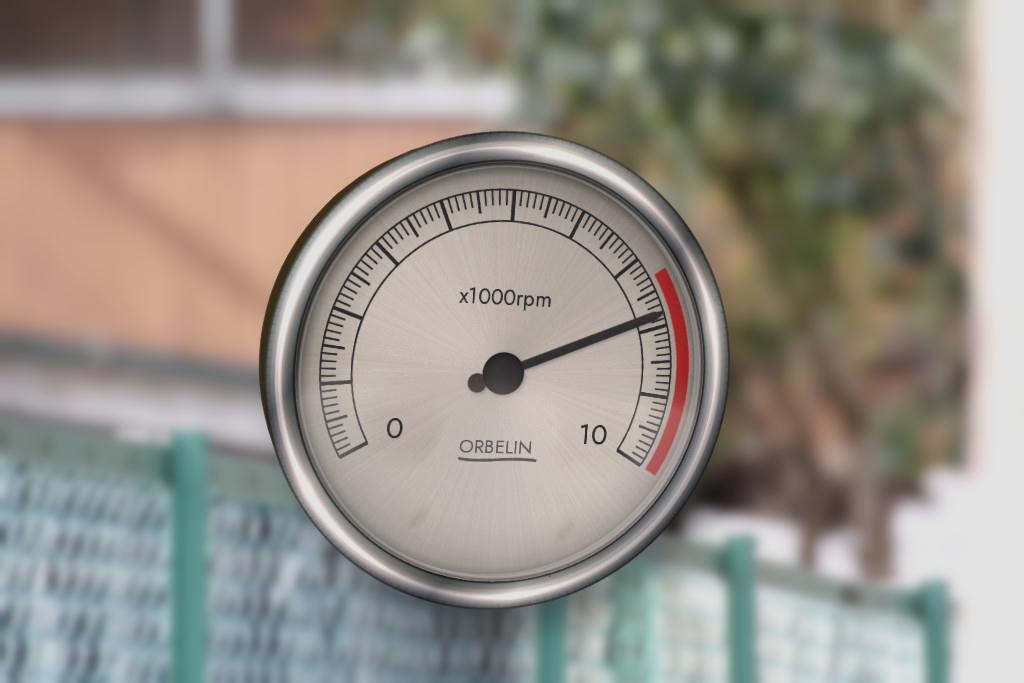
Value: 7800 rpm
